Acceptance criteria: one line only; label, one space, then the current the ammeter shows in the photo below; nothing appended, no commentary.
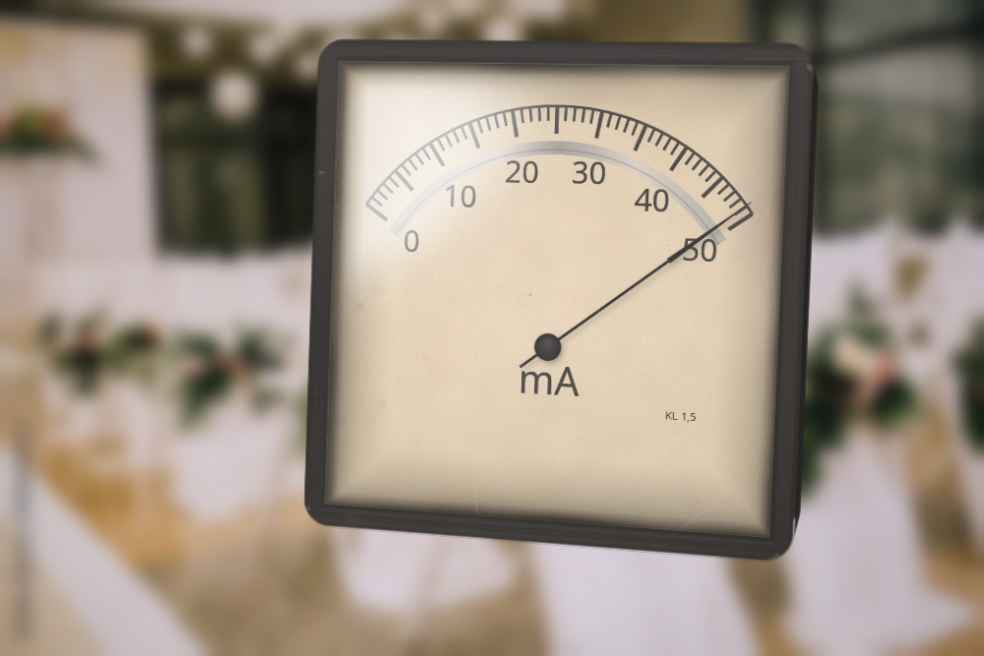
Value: 49 mA
